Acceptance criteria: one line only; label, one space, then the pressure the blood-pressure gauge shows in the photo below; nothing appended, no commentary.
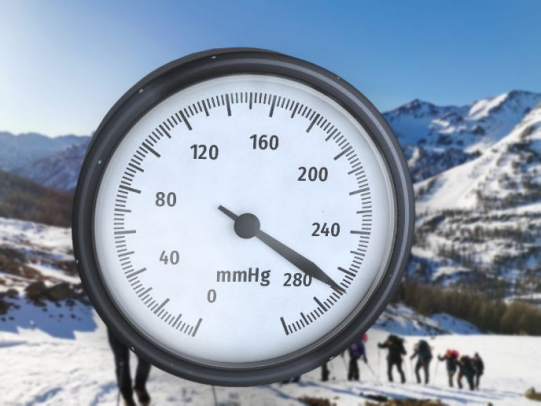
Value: 268 mmHg
